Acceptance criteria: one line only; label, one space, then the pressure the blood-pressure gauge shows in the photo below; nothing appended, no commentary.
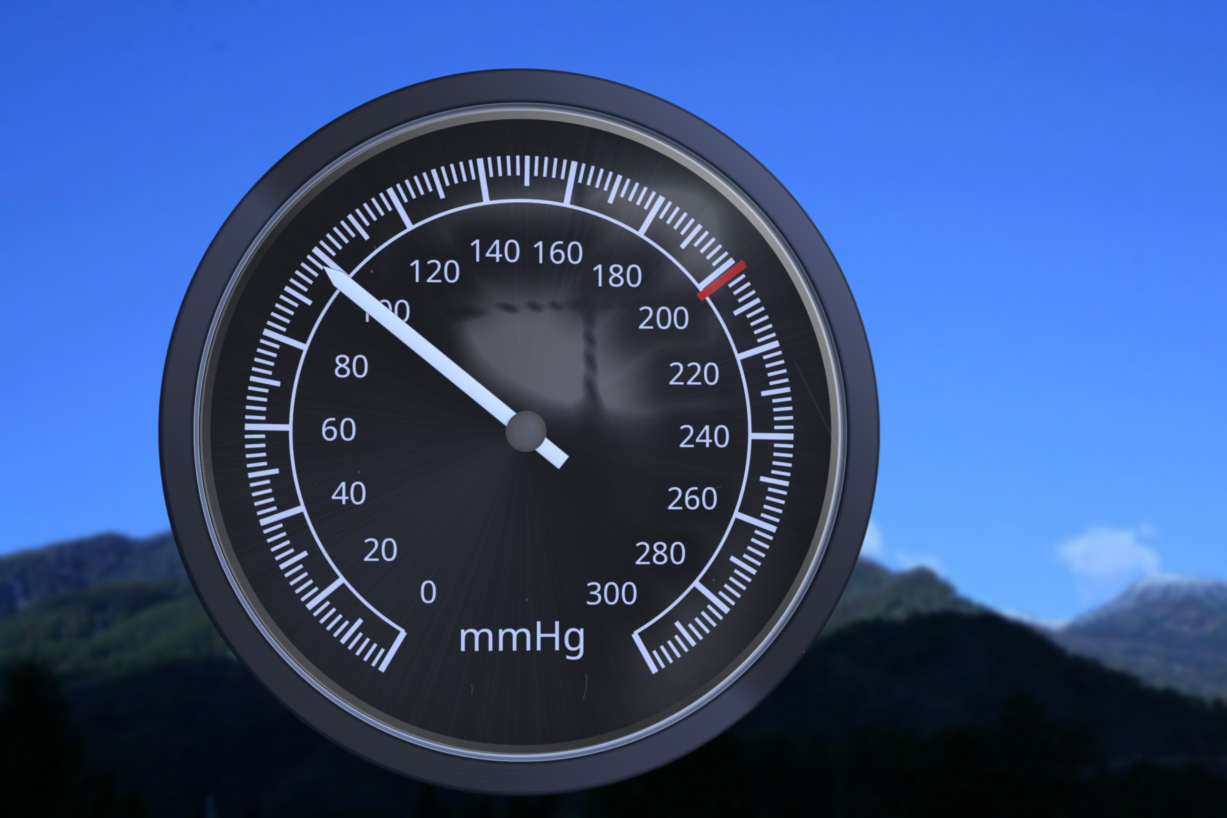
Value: 98 mmHg
